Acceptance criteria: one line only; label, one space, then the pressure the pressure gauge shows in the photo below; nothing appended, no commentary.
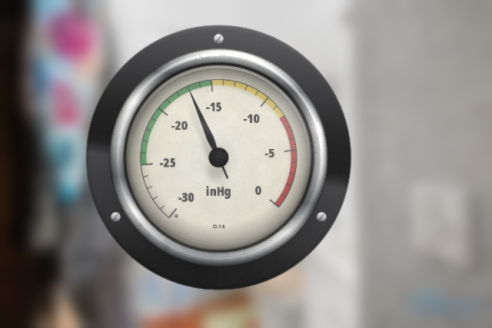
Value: -17 inHg
